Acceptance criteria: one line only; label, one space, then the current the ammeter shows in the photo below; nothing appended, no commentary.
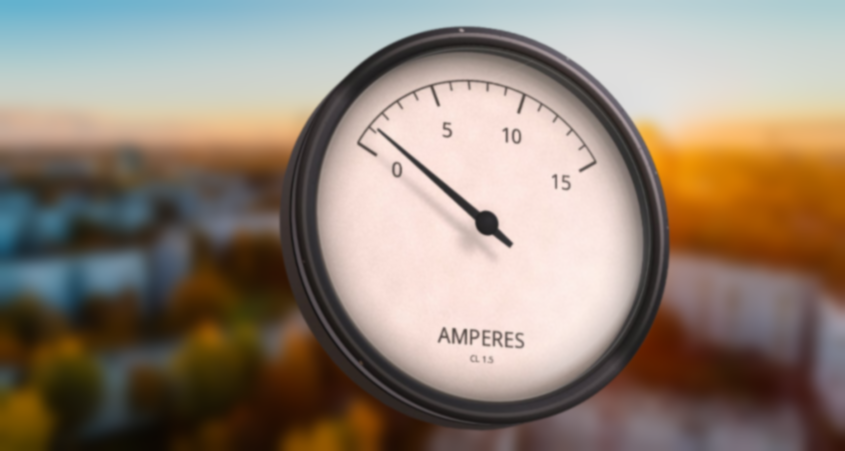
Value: 1 A
